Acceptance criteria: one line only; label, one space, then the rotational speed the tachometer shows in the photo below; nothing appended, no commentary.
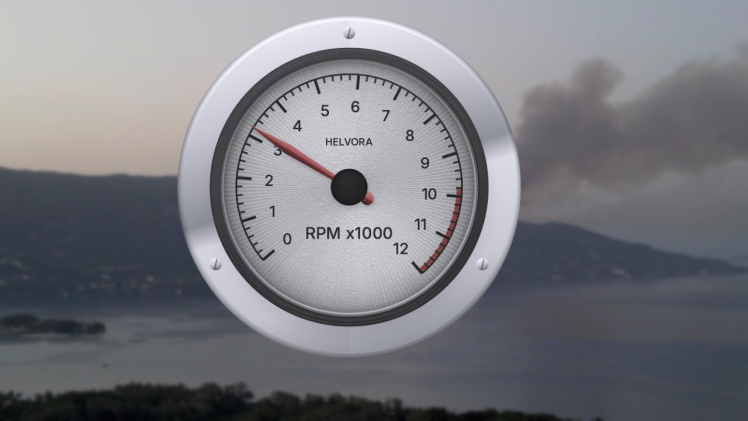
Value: 3200 rpm
